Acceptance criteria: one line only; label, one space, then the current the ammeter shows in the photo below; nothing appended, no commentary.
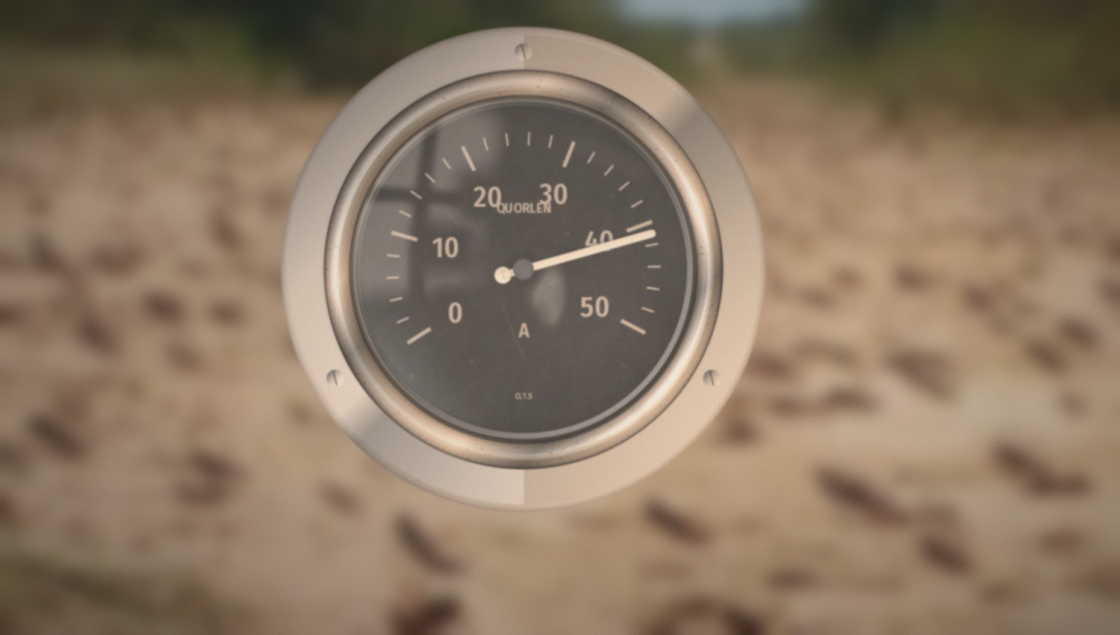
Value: 41 A
